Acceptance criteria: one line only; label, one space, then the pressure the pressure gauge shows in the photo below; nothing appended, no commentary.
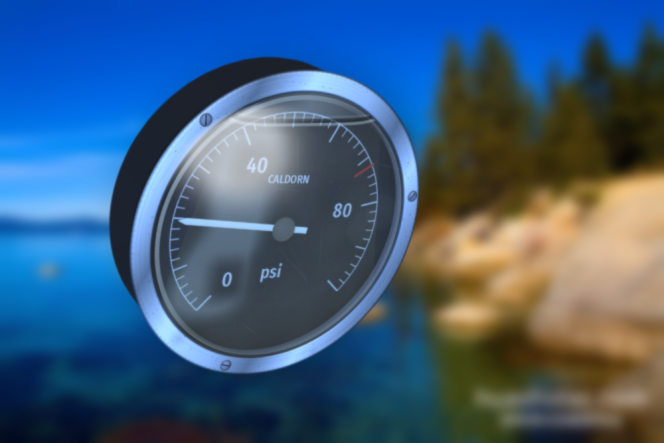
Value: 20 psi
